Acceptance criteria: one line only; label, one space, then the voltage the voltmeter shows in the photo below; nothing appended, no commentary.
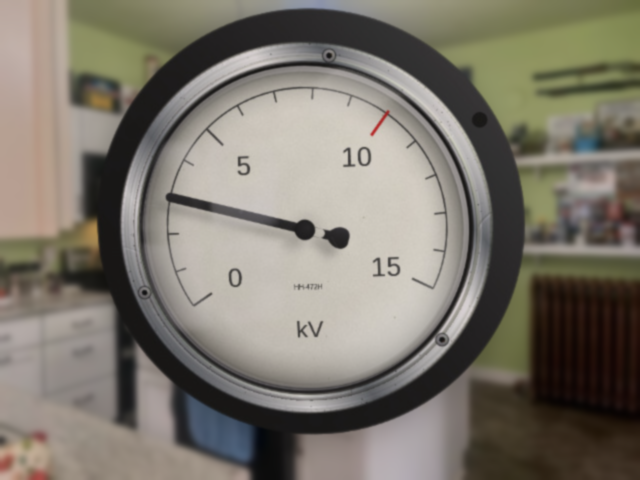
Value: 3 kV
